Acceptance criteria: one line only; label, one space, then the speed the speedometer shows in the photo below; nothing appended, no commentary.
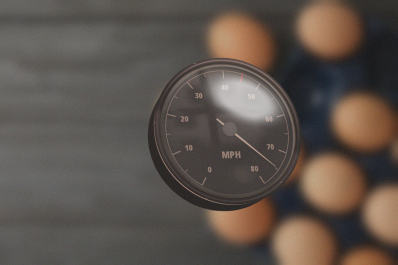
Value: 75 mph
